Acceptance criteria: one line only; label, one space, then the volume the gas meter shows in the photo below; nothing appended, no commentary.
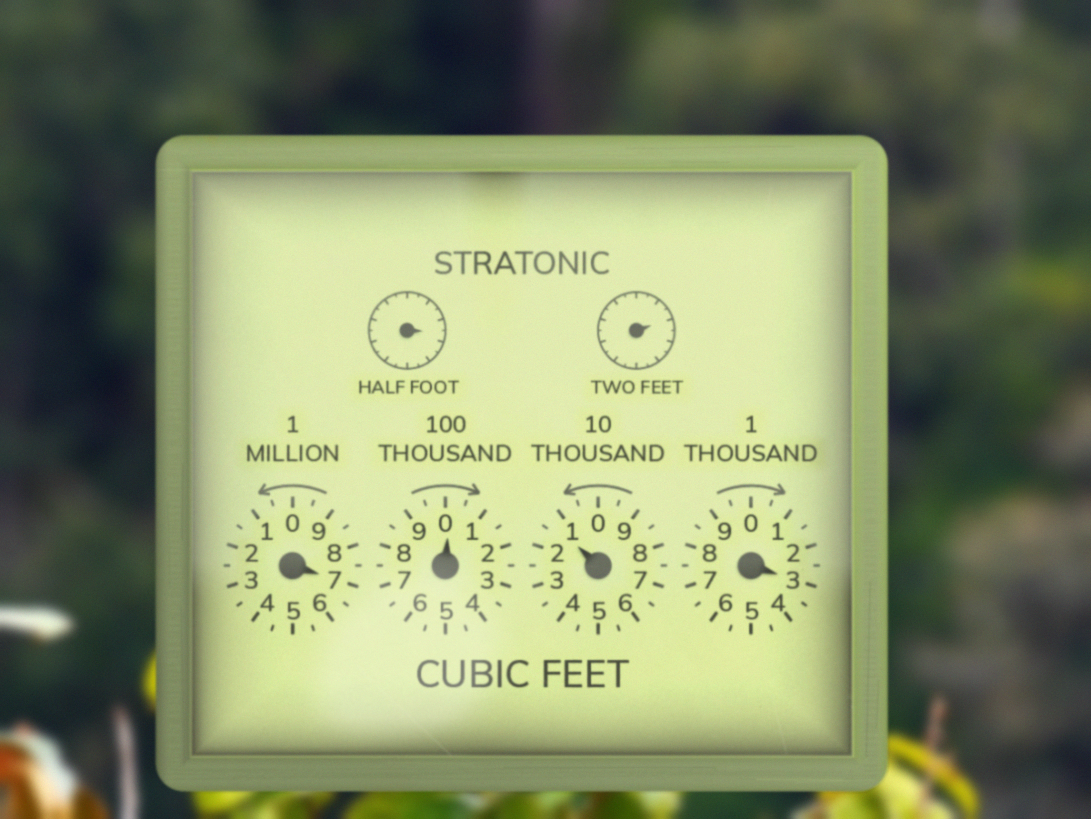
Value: 701300 ft³
